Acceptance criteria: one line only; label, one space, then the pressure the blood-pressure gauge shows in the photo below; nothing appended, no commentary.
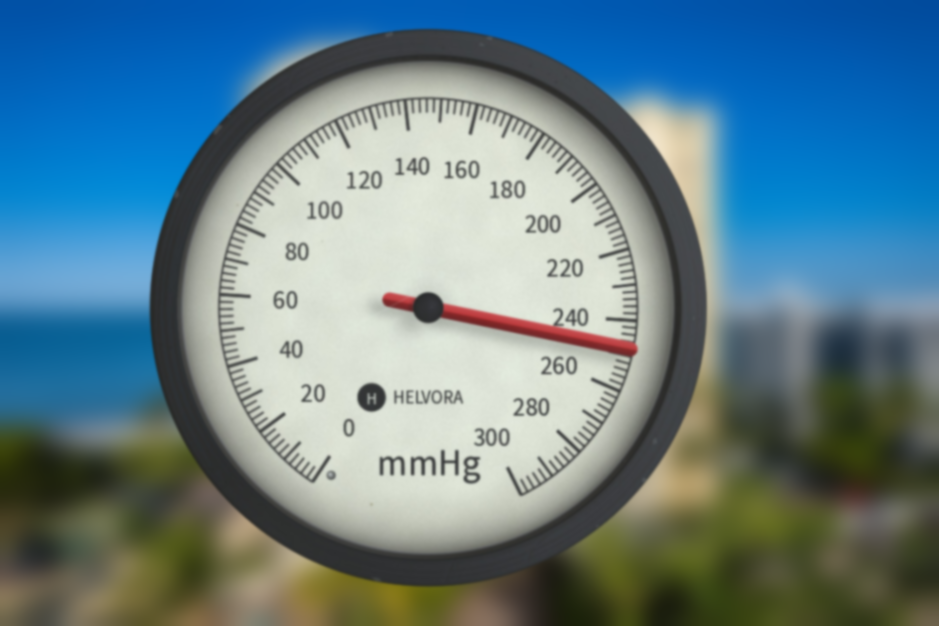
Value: 248 mmHg
